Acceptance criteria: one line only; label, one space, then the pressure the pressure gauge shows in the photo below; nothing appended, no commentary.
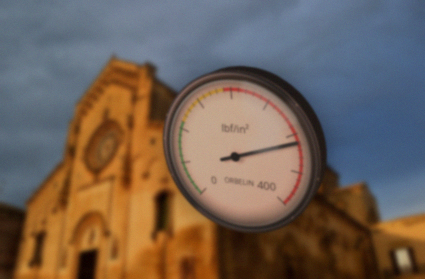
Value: 310 psi
